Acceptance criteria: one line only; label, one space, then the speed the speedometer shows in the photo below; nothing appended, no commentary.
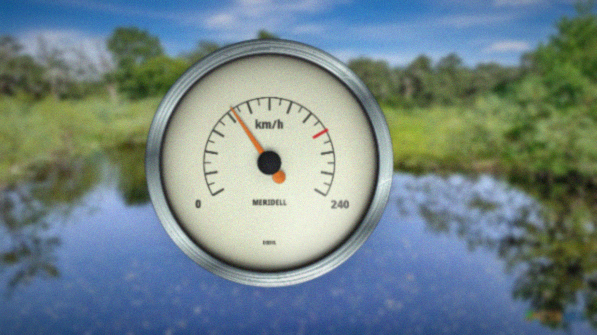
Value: 85 km/h
